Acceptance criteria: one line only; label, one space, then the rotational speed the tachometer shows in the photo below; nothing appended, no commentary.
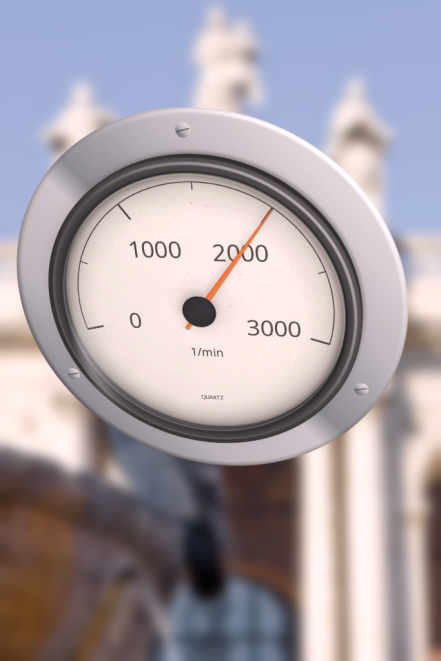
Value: 2000 rpm
